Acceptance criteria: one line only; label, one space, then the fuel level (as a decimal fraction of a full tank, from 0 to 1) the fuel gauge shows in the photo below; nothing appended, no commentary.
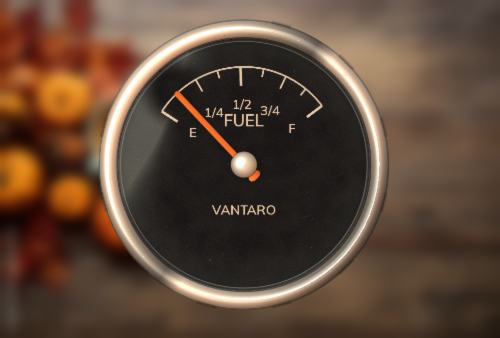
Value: 0.125
